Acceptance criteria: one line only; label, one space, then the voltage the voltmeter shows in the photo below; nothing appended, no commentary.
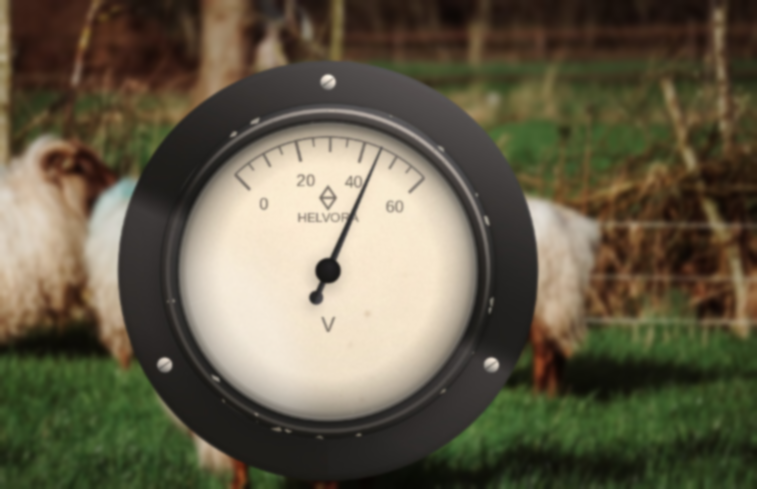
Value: 45 V
